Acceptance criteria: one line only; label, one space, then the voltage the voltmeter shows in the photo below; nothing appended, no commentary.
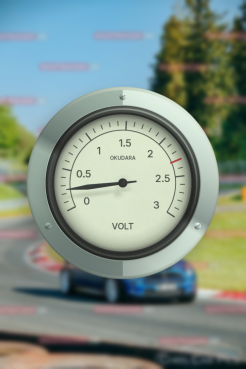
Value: 0.25 V
